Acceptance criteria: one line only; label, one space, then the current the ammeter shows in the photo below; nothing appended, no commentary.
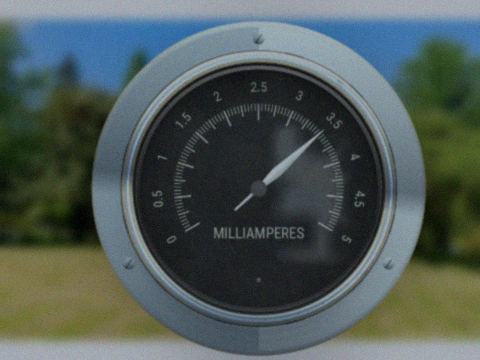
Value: 3.5 mA
